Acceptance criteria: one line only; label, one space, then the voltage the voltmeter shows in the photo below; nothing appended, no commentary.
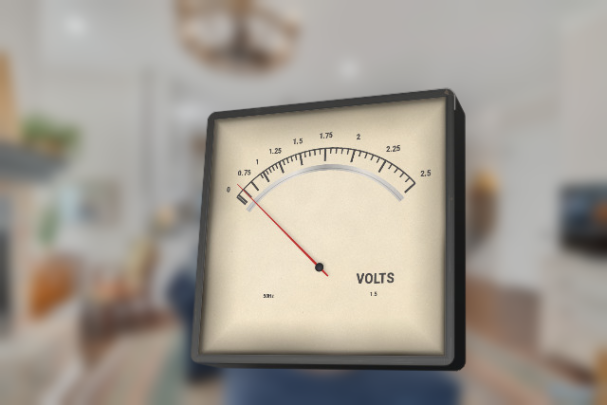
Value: 0.5 V
